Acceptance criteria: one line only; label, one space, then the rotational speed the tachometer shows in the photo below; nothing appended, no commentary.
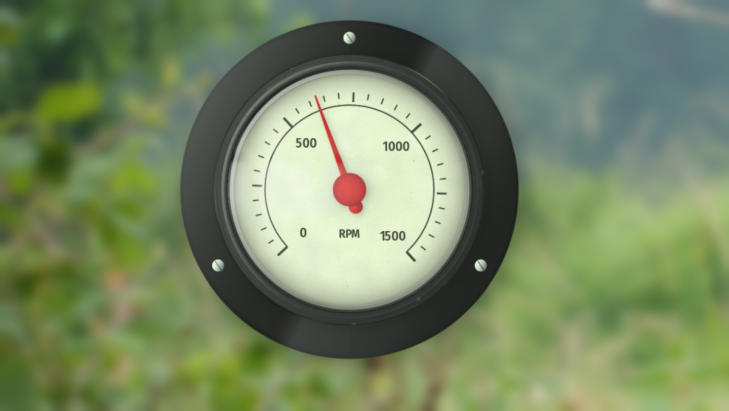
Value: 625 rpm
